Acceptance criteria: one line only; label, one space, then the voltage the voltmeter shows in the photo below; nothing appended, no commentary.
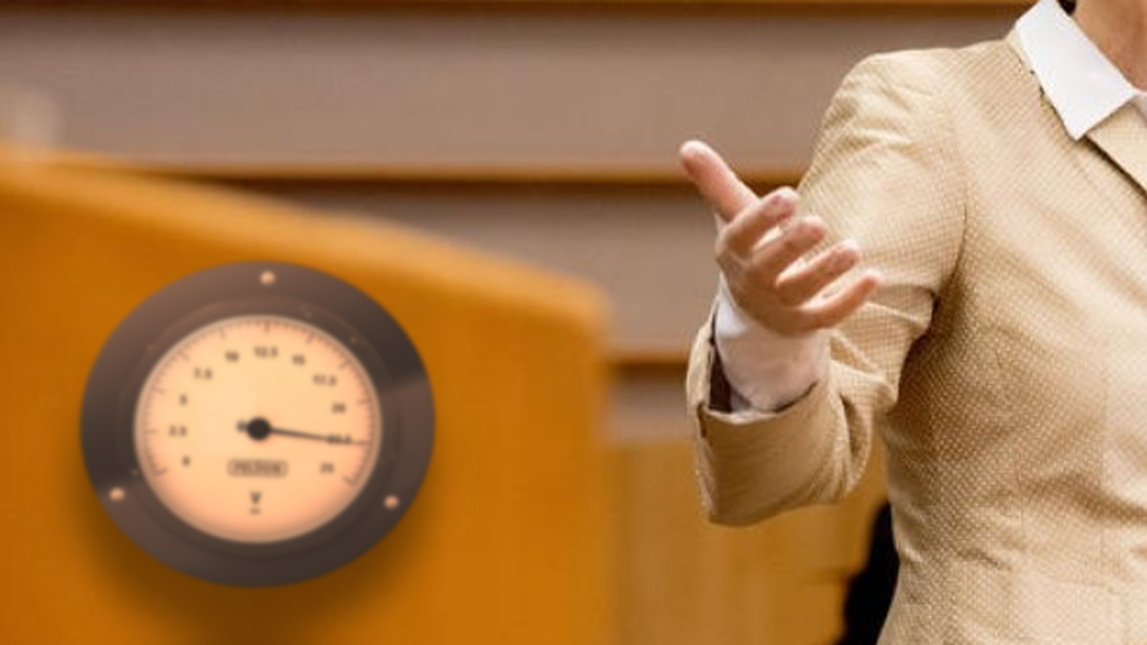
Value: 22.5 V
